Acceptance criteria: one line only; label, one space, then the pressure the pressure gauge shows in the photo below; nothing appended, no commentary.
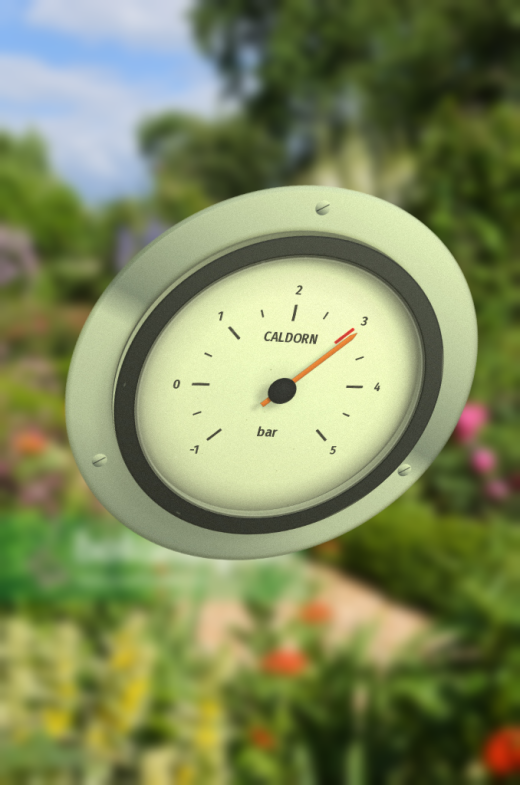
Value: 3 bar
